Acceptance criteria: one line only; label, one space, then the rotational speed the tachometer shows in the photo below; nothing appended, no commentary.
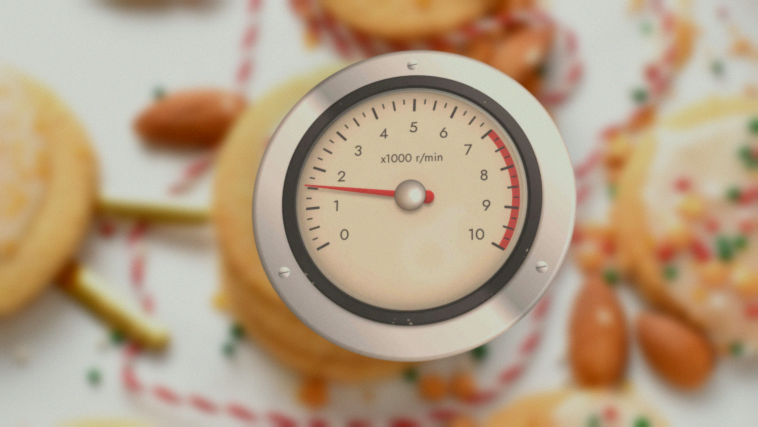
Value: 1500 rpm
